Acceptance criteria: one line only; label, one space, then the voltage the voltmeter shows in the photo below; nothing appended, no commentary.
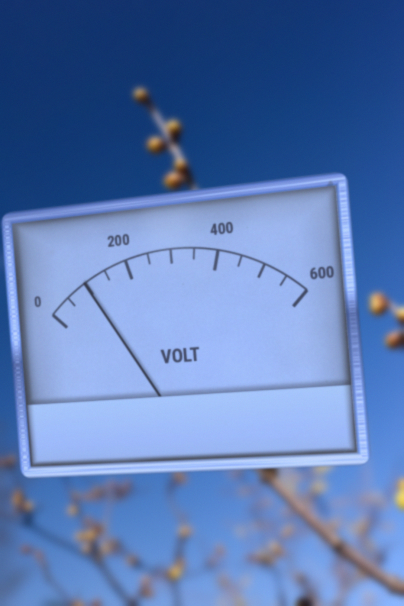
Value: 100 V
